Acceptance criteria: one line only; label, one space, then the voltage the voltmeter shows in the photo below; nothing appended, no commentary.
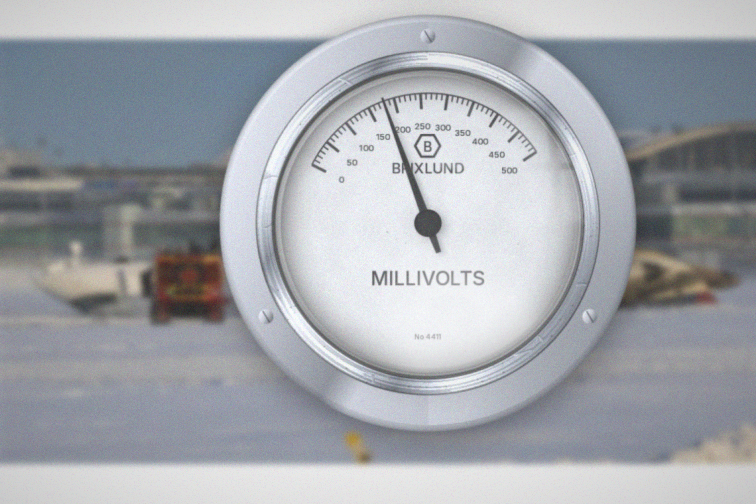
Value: 180 mV
